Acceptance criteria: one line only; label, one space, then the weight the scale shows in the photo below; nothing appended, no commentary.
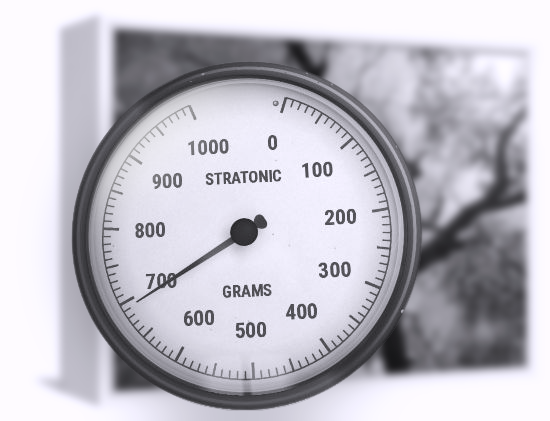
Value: 690 g
